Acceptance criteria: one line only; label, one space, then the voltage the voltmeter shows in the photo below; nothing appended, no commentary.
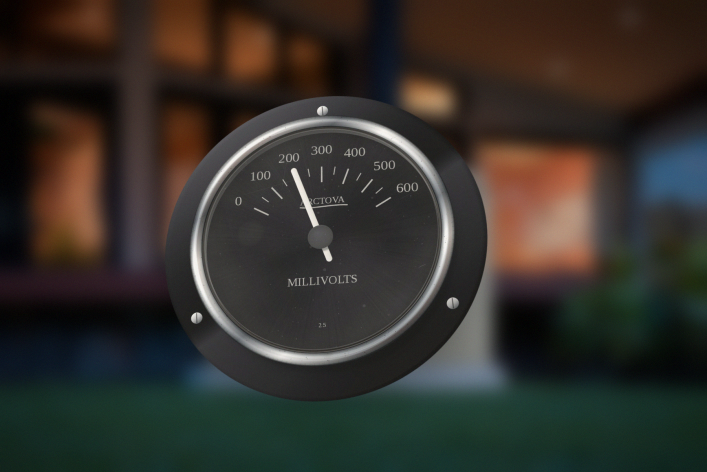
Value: 200 mV
